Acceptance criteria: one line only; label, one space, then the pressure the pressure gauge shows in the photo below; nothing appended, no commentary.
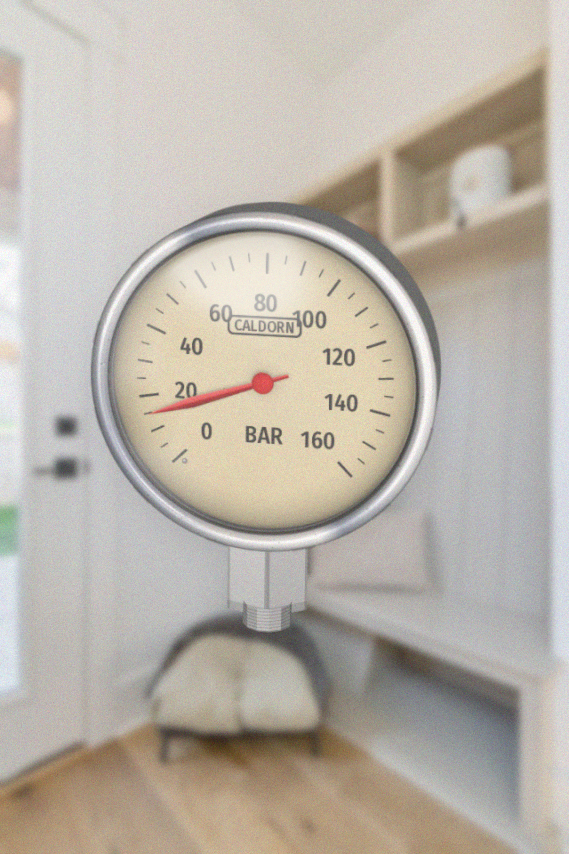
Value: 15 bar
